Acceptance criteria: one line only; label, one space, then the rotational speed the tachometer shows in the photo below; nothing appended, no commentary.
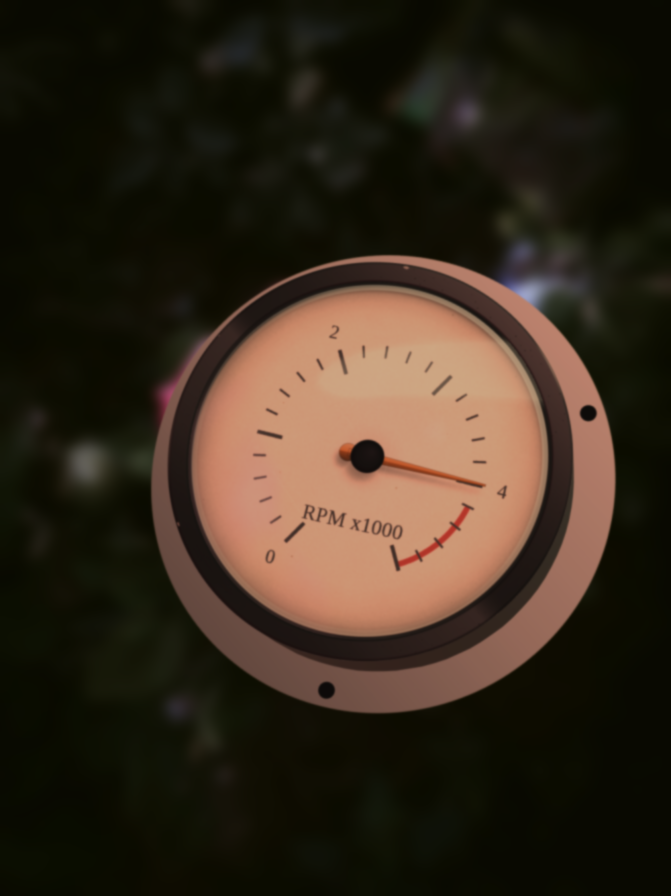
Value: 4000 rpm
